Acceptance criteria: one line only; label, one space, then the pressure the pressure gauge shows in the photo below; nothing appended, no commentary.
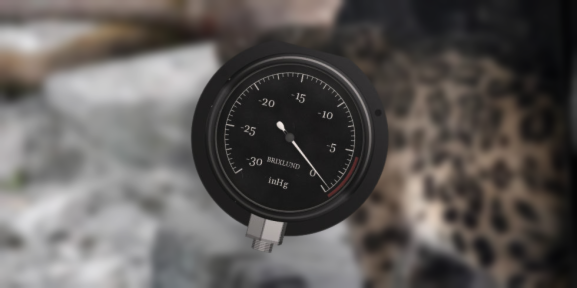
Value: -0.5 inHg
